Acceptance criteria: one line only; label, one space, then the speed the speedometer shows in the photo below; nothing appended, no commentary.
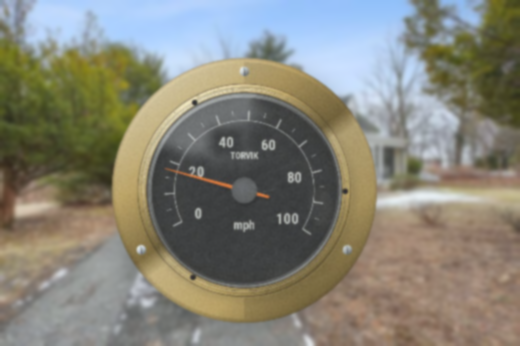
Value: 17.5 mph
